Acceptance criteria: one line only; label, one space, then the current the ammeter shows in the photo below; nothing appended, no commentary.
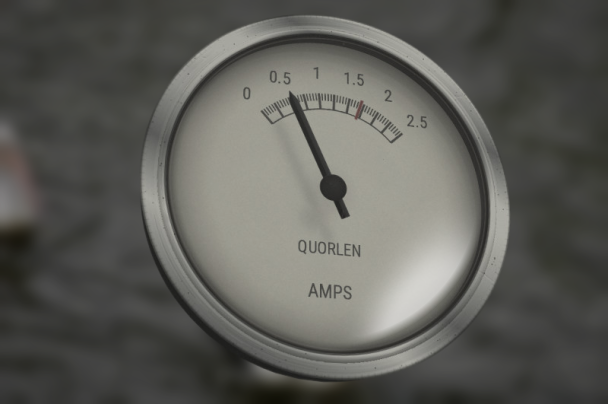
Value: 0.5 A
